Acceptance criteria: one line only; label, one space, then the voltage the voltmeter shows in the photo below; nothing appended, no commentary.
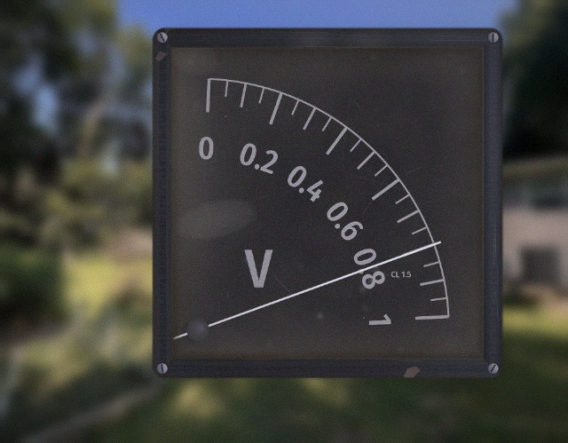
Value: 0.8 V
